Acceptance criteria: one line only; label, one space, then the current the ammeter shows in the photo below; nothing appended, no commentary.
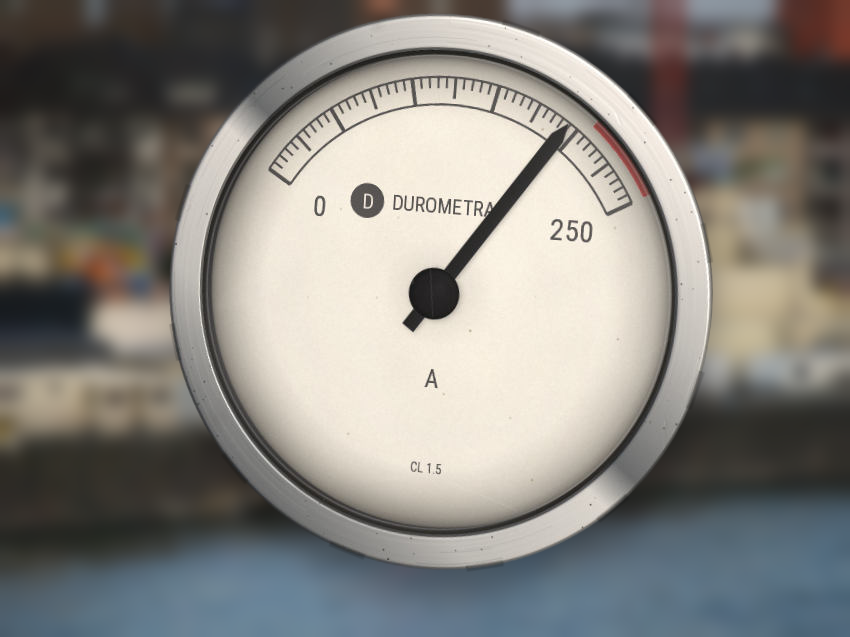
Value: 195 A
